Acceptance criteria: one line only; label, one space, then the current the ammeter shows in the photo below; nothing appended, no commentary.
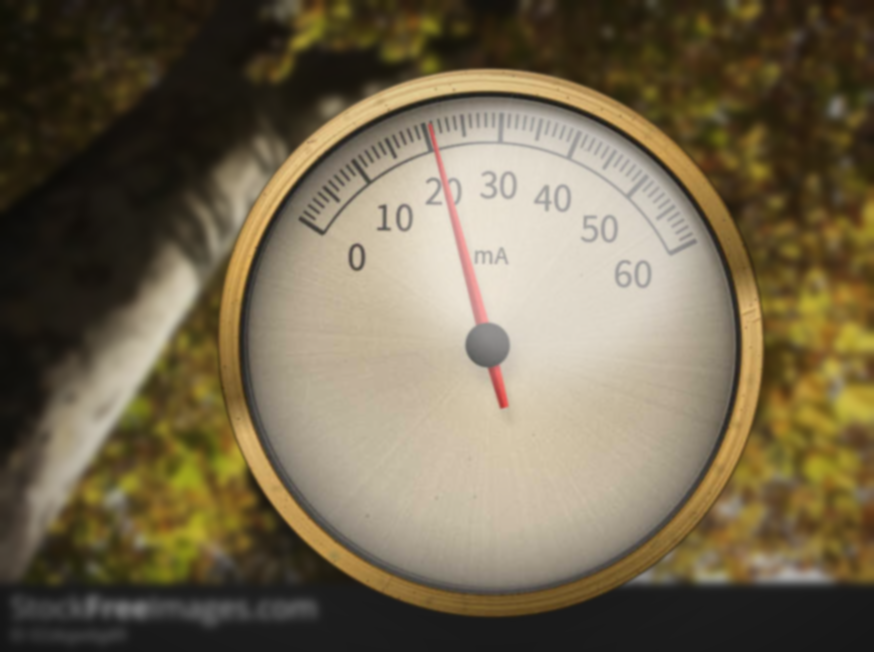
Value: 21 mA
